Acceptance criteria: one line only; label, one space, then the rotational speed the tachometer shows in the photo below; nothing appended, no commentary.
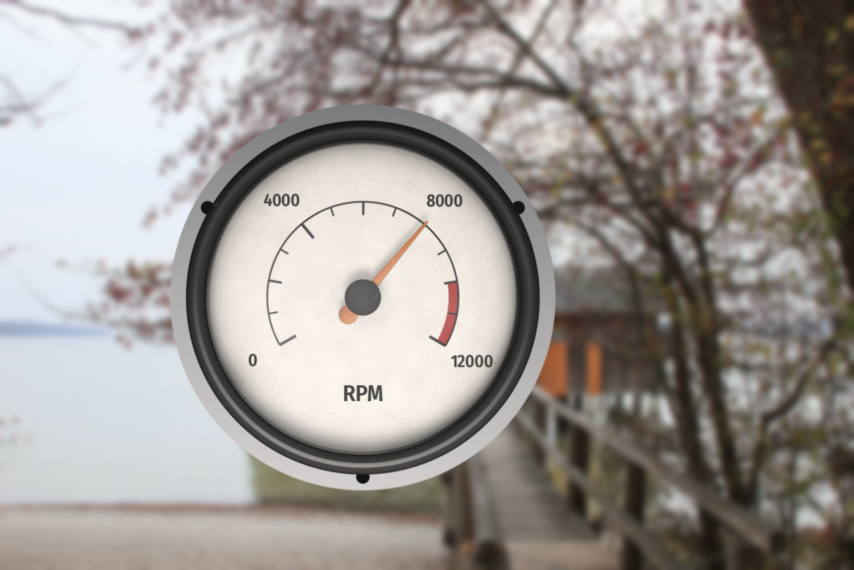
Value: 8000 rpm
